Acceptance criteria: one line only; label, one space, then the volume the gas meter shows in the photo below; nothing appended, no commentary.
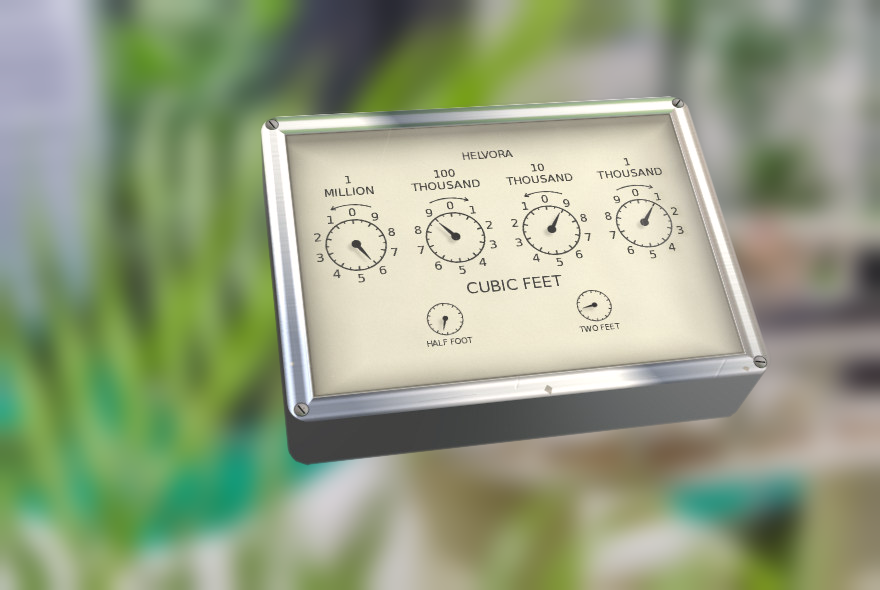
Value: 589100 ft³
